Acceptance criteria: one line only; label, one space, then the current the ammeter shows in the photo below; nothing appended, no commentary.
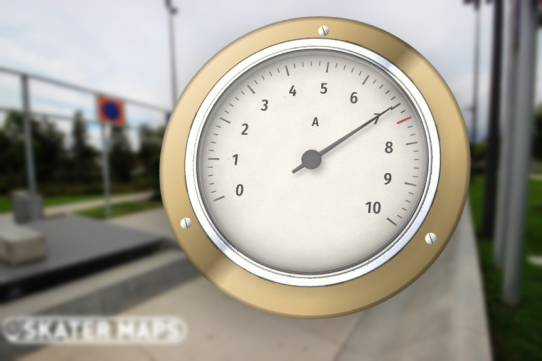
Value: 7 A
